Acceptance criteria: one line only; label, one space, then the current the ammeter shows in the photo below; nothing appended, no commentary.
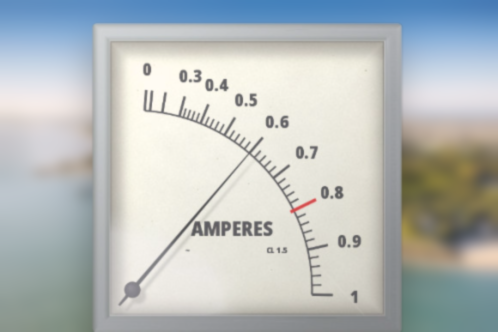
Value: 0.6 A
